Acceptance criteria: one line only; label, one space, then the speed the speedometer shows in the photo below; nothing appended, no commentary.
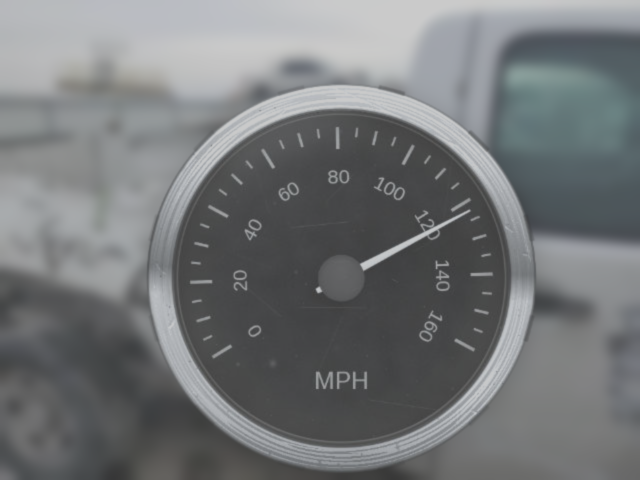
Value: 122.5 mph
